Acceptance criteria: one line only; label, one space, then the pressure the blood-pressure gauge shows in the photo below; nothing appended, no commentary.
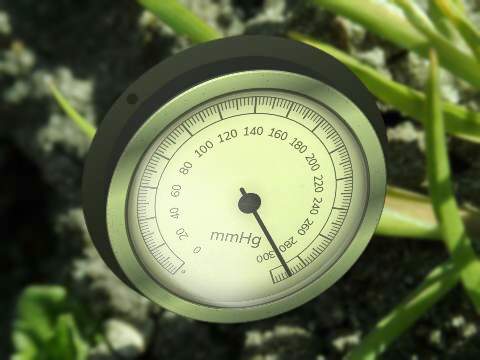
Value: 290 mmHg
